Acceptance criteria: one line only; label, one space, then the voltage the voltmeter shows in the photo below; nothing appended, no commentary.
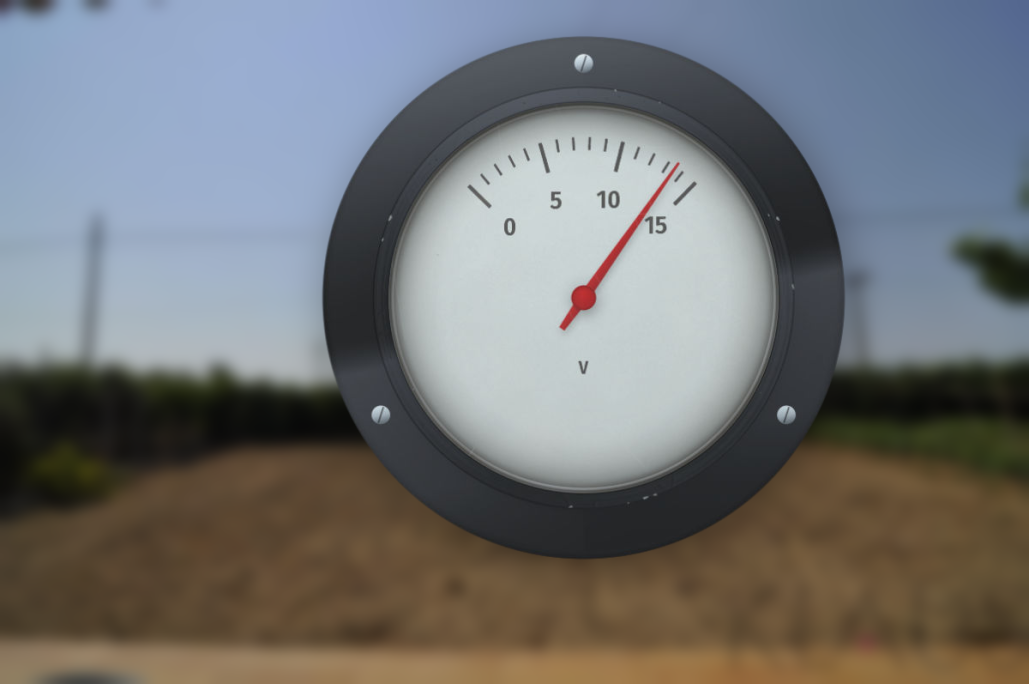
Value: 13.5 V
